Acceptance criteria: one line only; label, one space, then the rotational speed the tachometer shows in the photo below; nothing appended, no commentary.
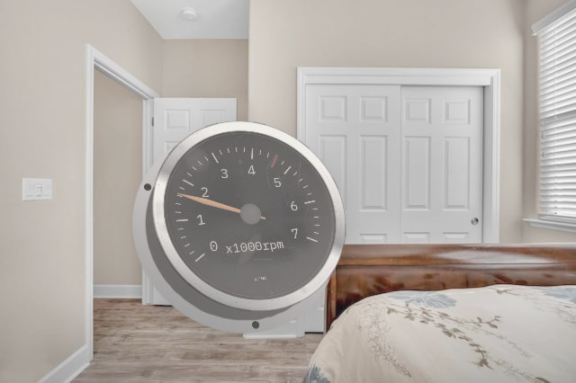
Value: 1600 rpm
